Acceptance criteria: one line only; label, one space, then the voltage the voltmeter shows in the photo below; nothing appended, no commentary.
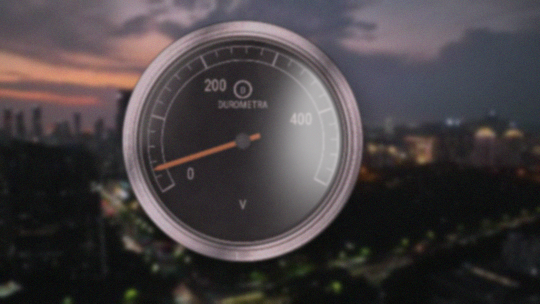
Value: 30 V
